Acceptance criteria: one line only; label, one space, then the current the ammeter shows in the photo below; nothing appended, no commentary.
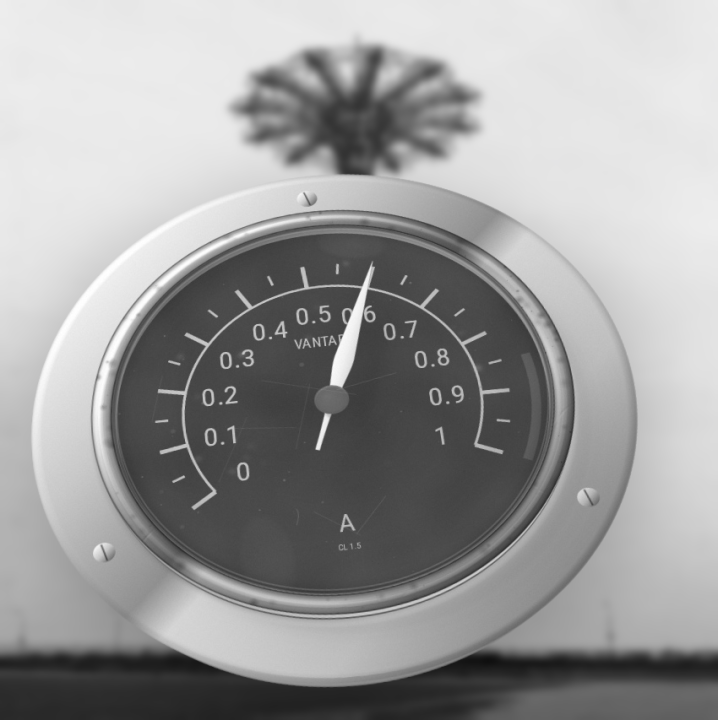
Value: 0.6 A
